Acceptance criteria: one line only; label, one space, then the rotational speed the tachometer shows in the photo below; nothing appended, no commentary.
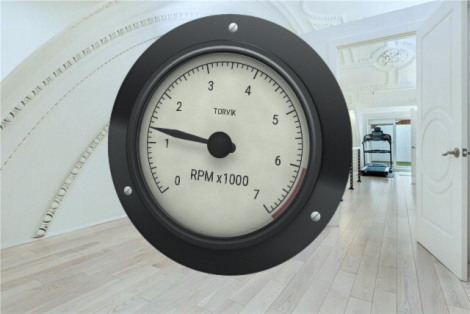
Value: 1300 rpm
